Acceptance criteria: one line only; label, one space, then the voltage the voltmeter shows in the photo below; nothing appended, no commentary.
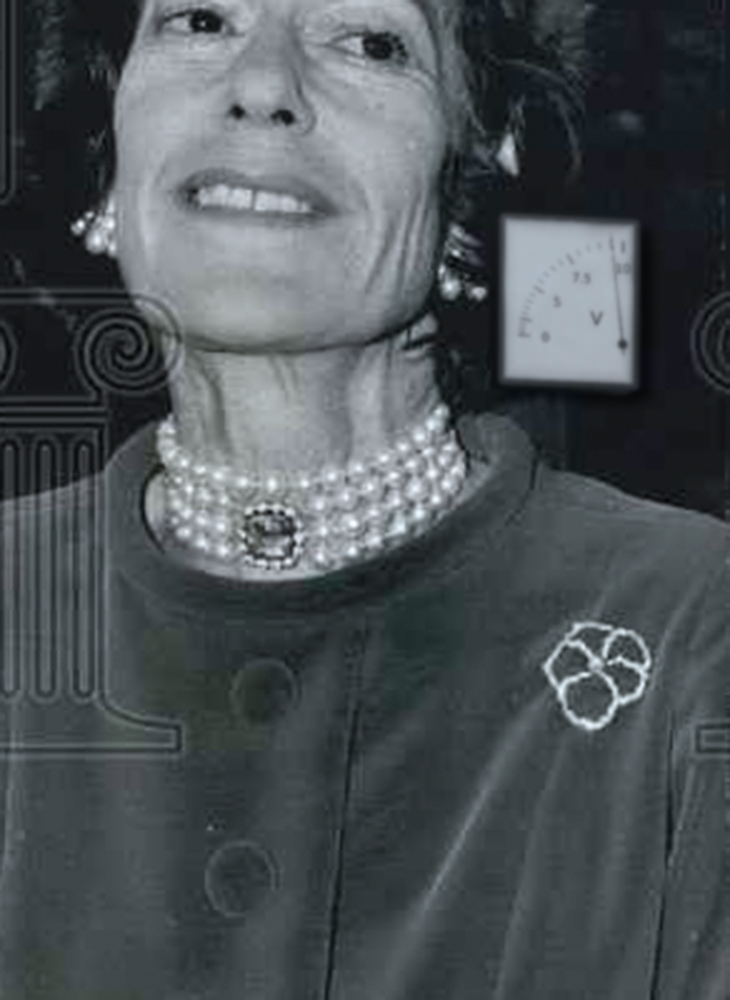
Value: 9.5 V
